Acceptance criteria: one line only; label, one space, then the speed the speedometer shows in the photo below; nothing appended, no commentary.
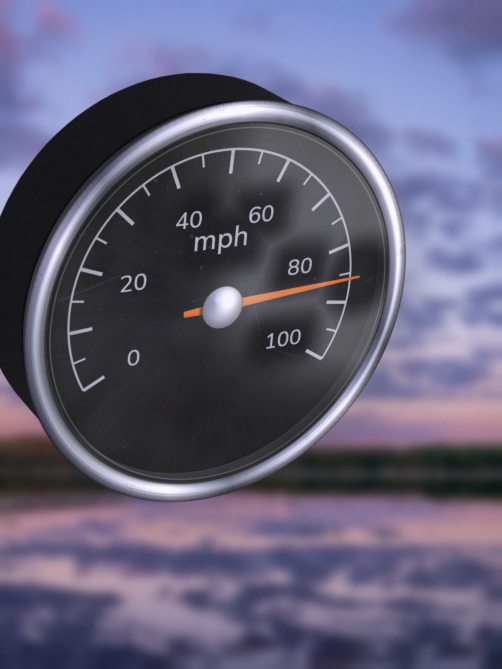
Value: 85 mph
